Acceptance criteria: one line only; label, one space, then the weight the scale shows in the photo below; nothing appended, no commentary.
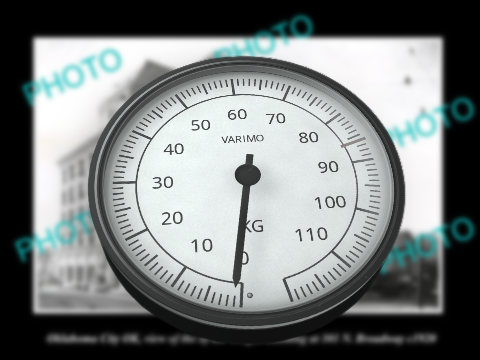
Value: 1 kg
